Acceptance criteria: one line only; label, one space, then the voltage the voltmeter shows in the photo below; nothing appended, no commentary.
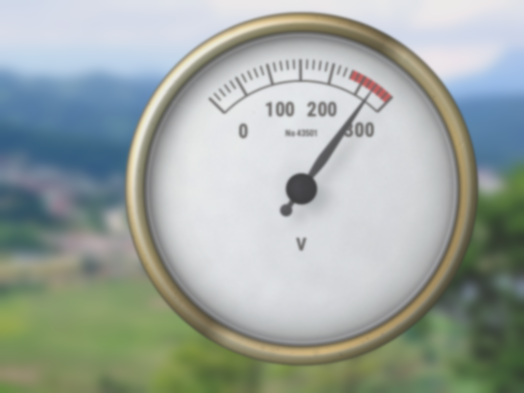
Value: 270 V
